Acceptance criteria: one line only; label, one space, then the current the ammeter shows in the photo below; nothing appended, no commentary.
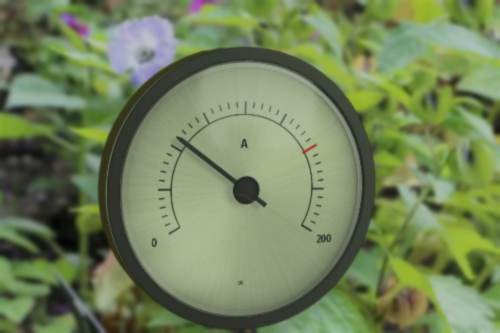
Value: 55 A
